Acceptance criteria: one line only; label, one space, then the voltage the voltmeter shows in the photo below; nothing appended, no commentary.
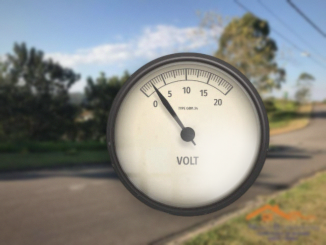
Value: 2.5 V
